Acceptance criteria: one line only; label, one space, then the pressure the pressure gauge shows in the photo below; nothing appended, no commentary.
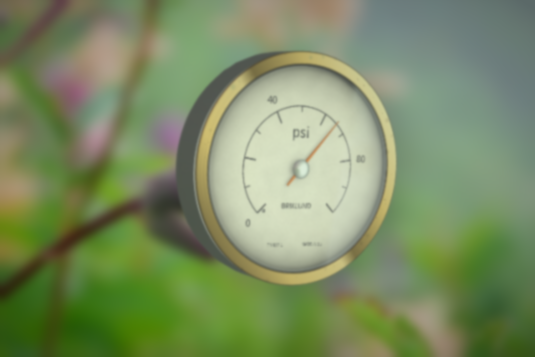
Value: 65 psi
